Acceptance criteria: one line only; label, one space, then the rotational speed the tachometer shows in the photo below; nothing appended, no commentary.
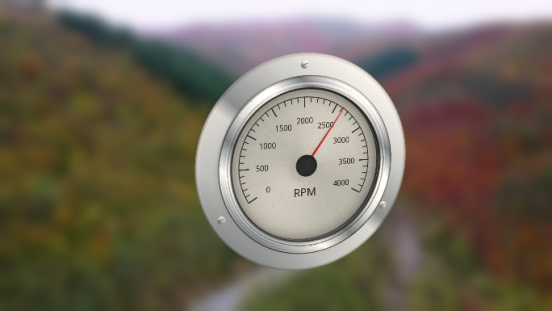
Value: 2600 rpm
